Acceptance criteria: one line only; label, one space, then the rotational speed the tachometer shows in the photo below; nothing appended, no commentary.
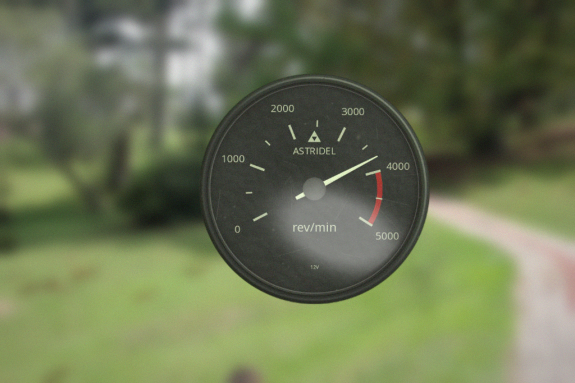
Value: 3750 rpm
